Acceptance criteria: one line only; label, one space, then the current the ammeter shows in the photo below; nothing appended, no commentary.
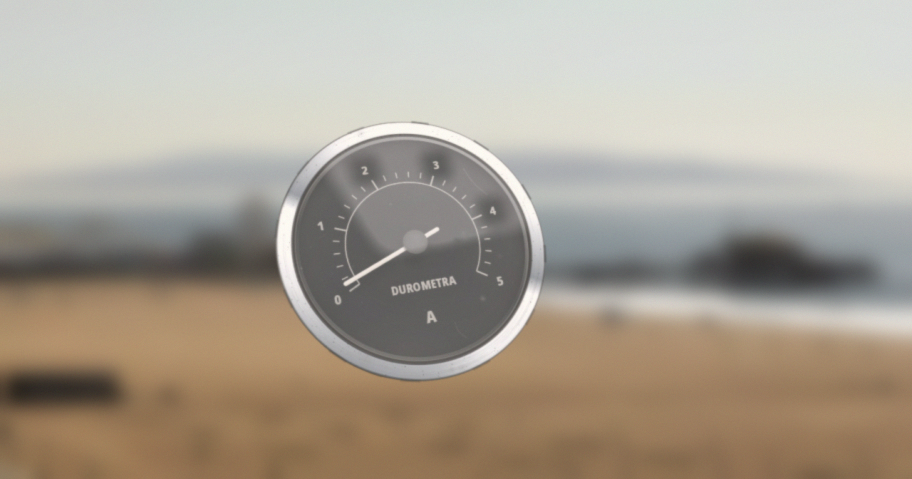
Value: 0.1 A
